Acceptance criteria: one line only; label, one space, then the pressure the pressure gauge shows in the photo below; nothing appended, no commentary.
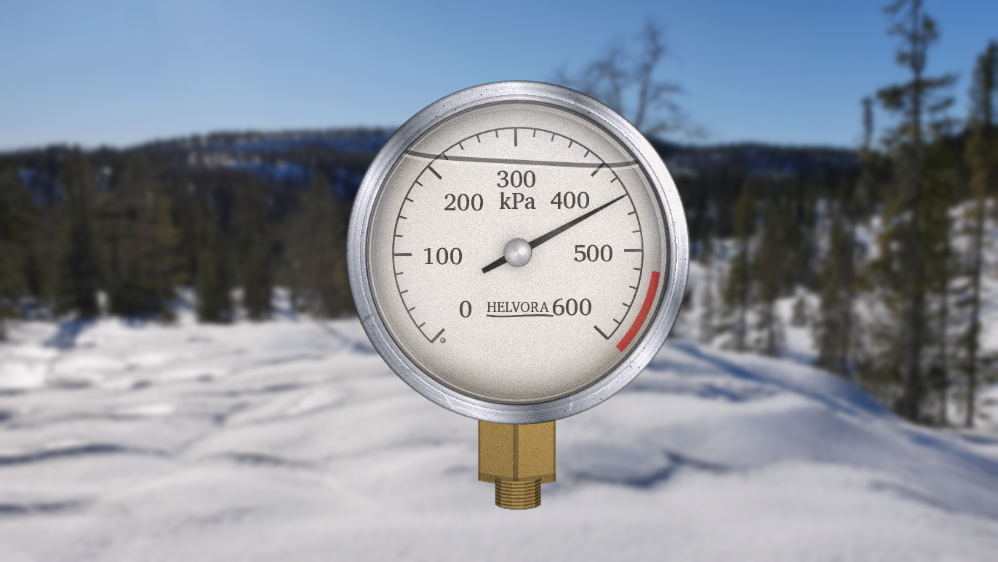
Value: 440 kPa
